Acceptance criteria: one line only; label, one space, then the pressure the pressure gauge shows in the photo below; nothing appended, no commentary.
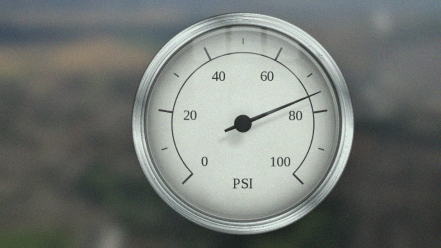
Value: 75 psi
